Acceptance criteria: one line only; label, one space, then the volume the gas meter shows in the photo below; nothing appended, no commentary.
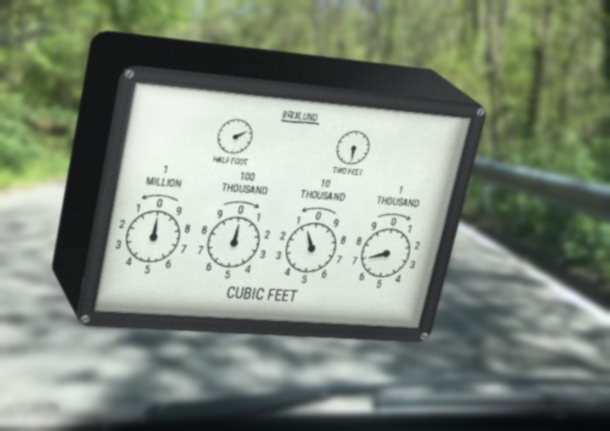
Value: 700 ft³
